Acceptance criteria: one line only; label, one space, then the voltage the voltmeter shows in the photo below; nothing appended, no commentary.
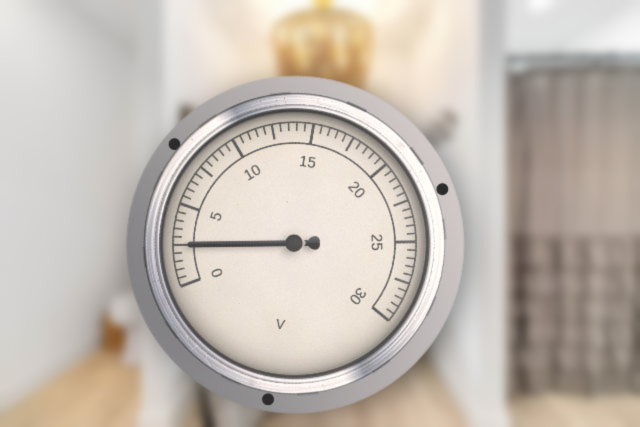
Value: 2.5 V
